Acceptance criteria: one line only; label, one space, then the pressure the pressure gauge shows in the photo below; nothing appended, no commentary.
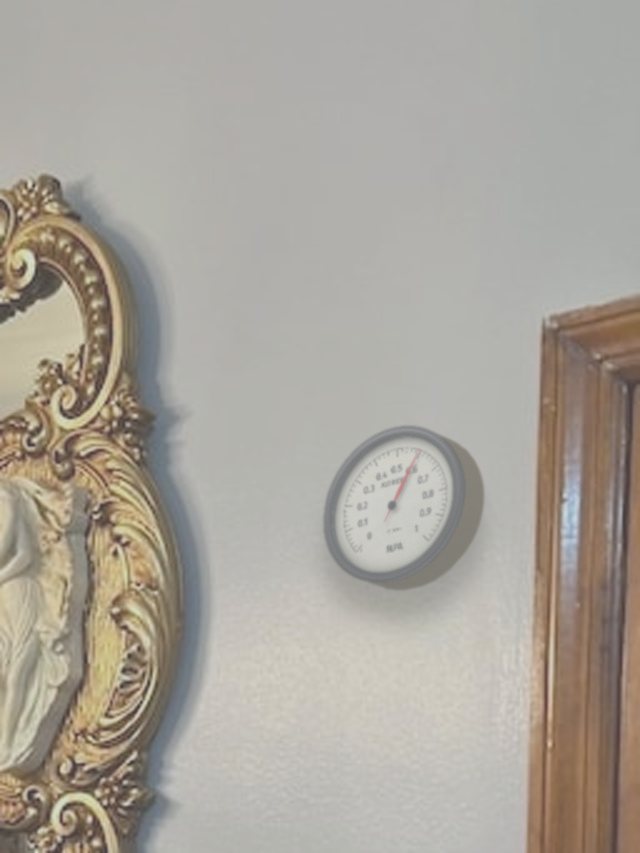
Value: 0.6 MPa
